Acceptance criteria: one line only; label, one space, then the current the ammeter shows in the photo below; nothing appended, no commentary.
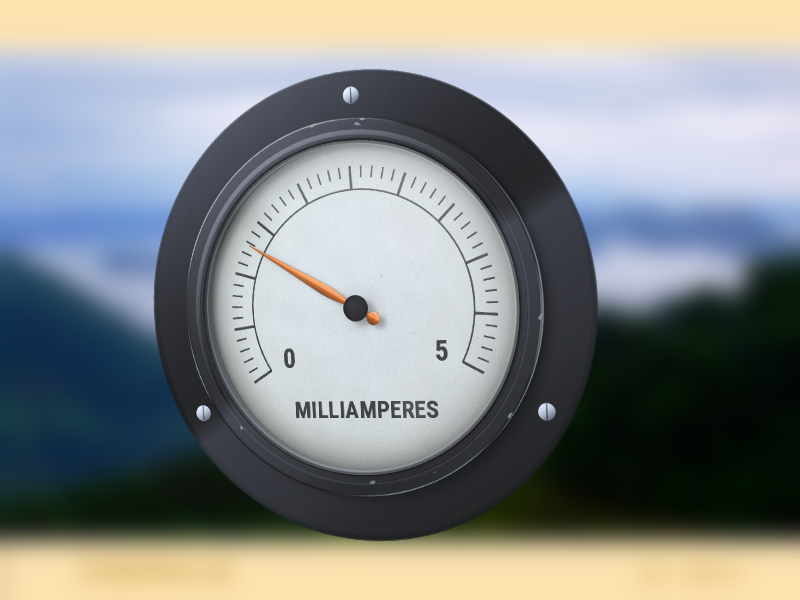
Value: 1.3 mA
